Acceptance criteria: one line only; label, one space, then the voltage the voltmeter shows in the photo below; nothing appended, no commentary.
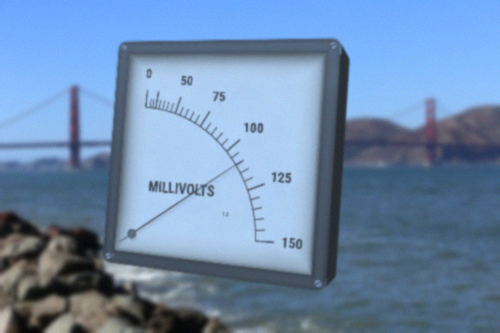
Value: 110 mV
